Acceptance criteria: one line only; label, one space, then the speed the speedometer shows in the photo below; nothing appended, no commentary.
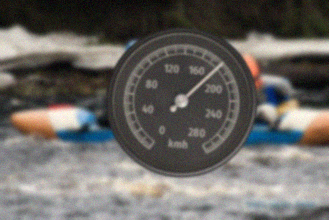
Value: 180 km/h
